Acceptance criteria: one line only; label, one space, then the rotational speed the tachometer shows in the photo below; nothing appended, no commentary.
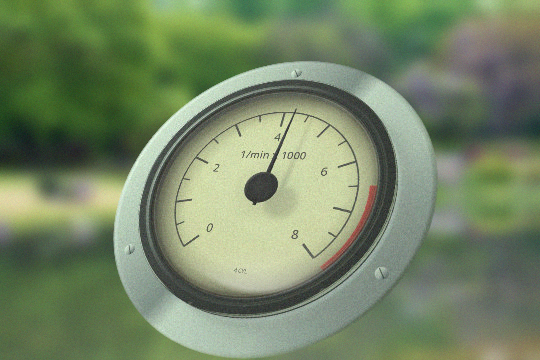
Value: 4250 rpm
